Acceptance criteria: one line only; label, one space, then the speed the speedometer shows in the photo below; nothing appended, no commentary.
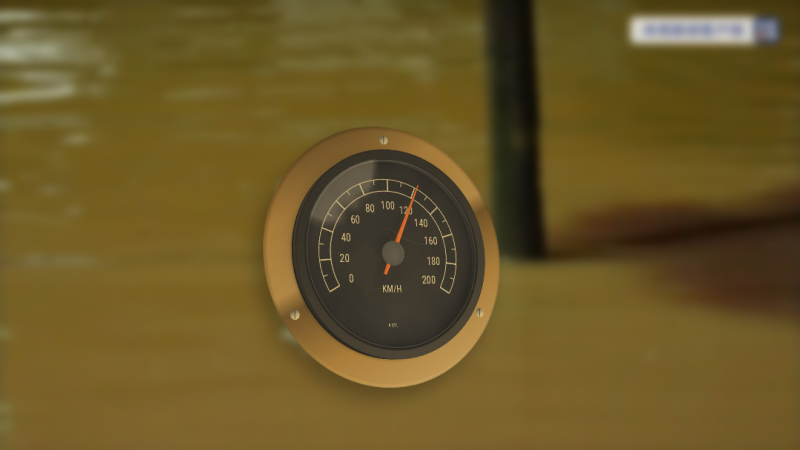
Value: 120 km/h
